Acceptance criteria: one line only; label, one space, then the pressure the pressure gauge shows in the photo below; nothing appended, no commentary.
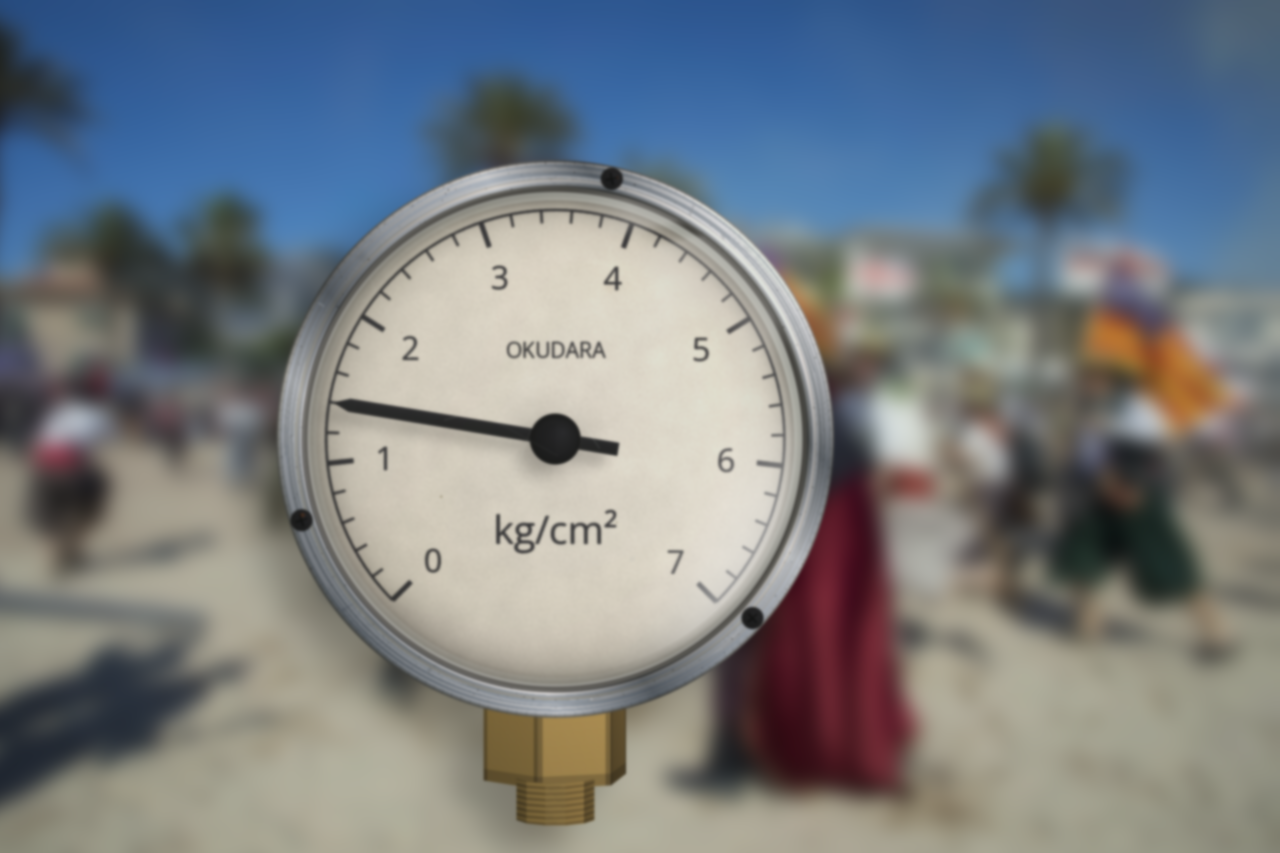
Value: 1.4 kg/cm²
